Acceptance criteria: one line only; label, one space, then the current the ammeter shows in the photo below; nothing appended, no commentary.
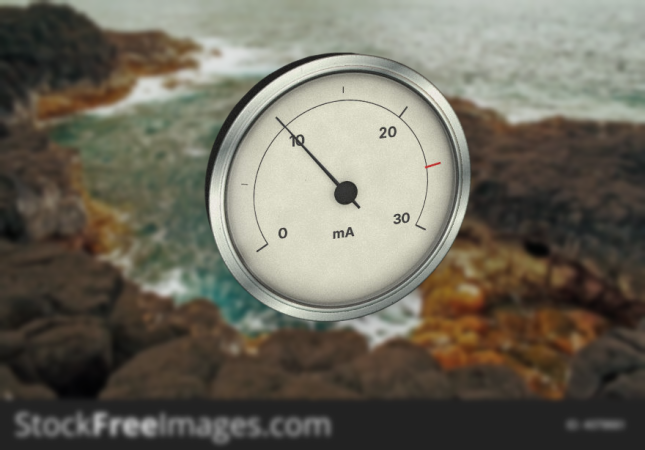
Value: 10 mA
